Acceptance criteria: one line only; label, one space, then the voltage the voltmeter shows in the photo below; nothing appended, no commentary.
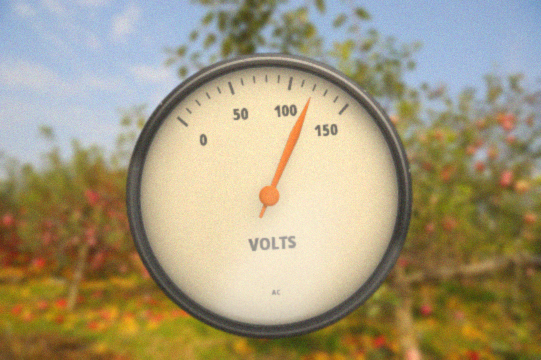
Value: 120 V
